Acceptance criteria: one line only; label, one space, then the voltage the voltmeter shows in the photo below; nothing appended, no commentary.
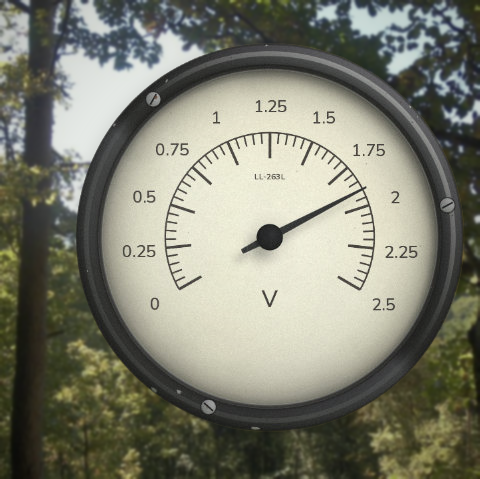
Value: 1.9 V
